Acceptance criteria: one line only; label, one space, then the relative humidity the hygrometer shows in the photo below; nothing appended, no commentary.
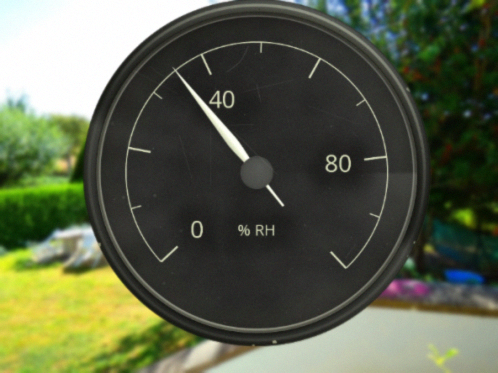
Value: 35 %
